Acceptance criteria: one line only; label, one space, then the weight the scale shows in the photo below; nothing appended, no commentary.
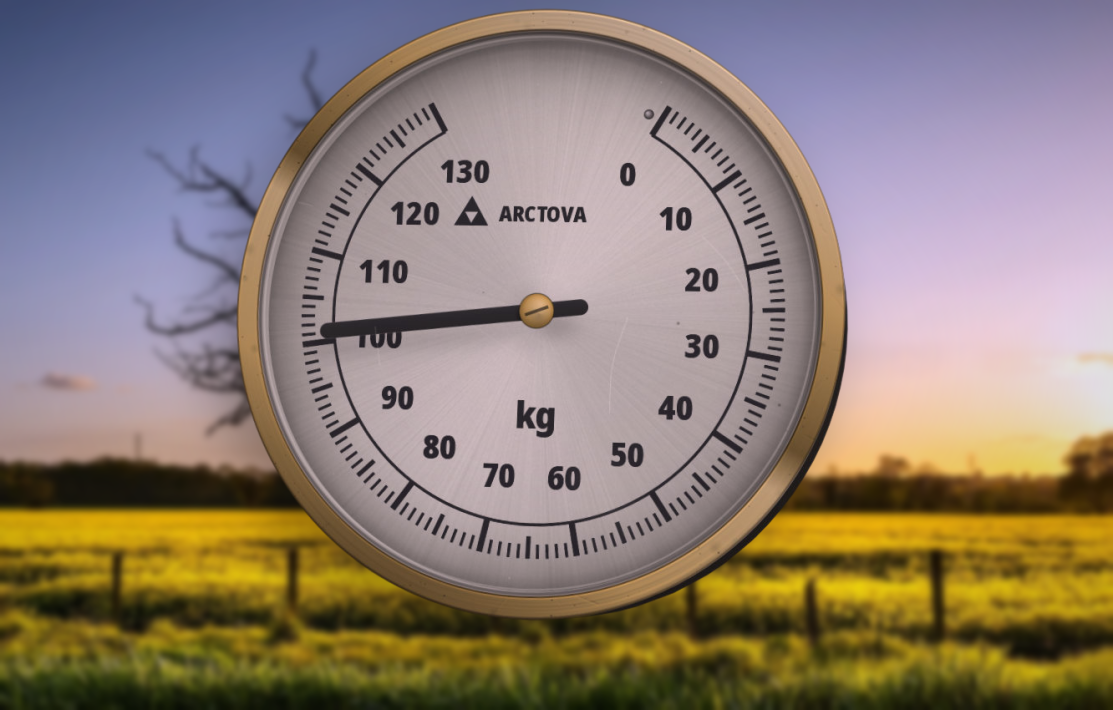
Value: 101 kg
